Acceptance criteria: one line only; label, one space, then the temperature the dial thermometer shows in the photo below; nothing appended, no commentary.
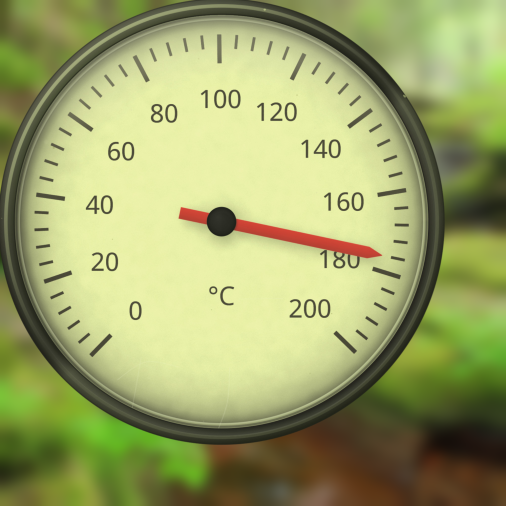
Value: 176 °C
